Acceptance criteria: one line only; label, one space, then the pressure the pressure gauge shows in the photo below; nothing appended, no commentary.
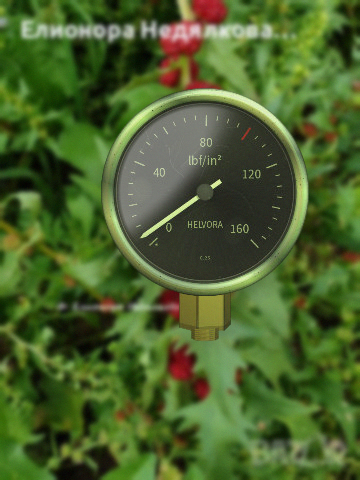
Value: 5 psi
